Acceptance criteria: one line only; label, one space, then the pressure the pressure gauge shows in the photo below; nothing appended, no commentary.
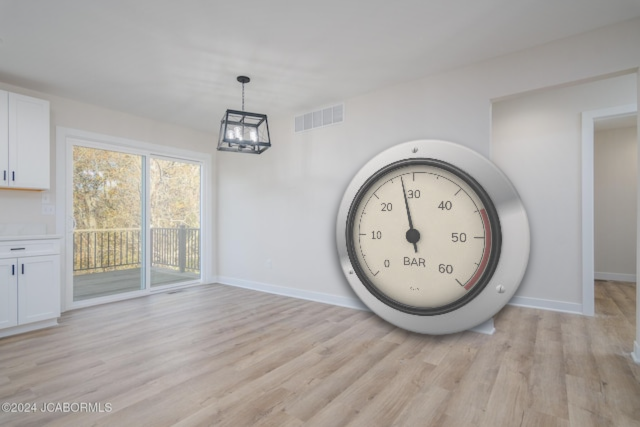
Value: 27.5 bar
